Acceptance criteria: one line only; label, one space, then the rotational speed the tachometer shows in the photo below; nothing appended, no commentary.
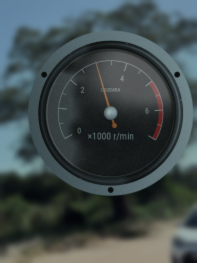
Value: 3000 rpm
